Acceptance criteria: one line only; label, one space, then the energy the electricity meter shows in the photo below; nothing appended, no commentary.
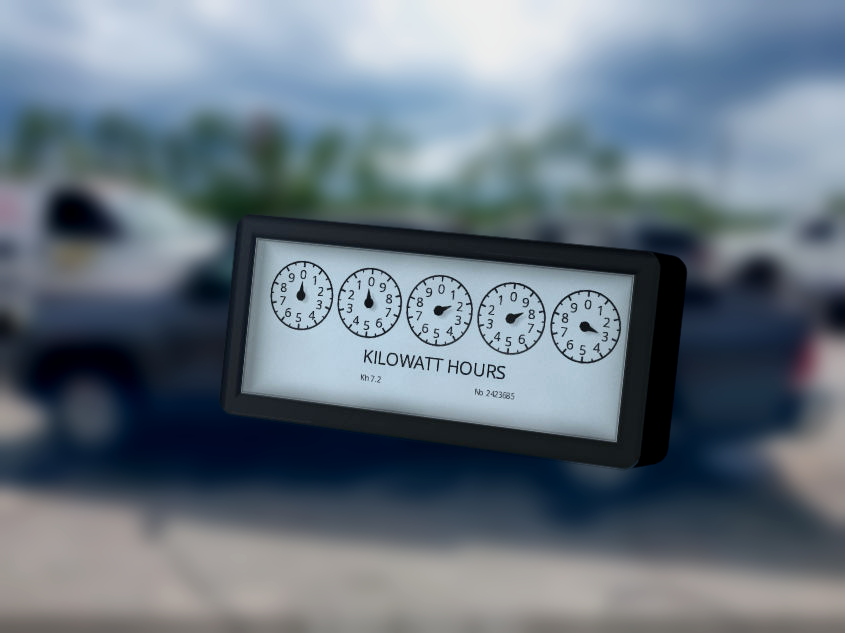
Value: 183 kWh
